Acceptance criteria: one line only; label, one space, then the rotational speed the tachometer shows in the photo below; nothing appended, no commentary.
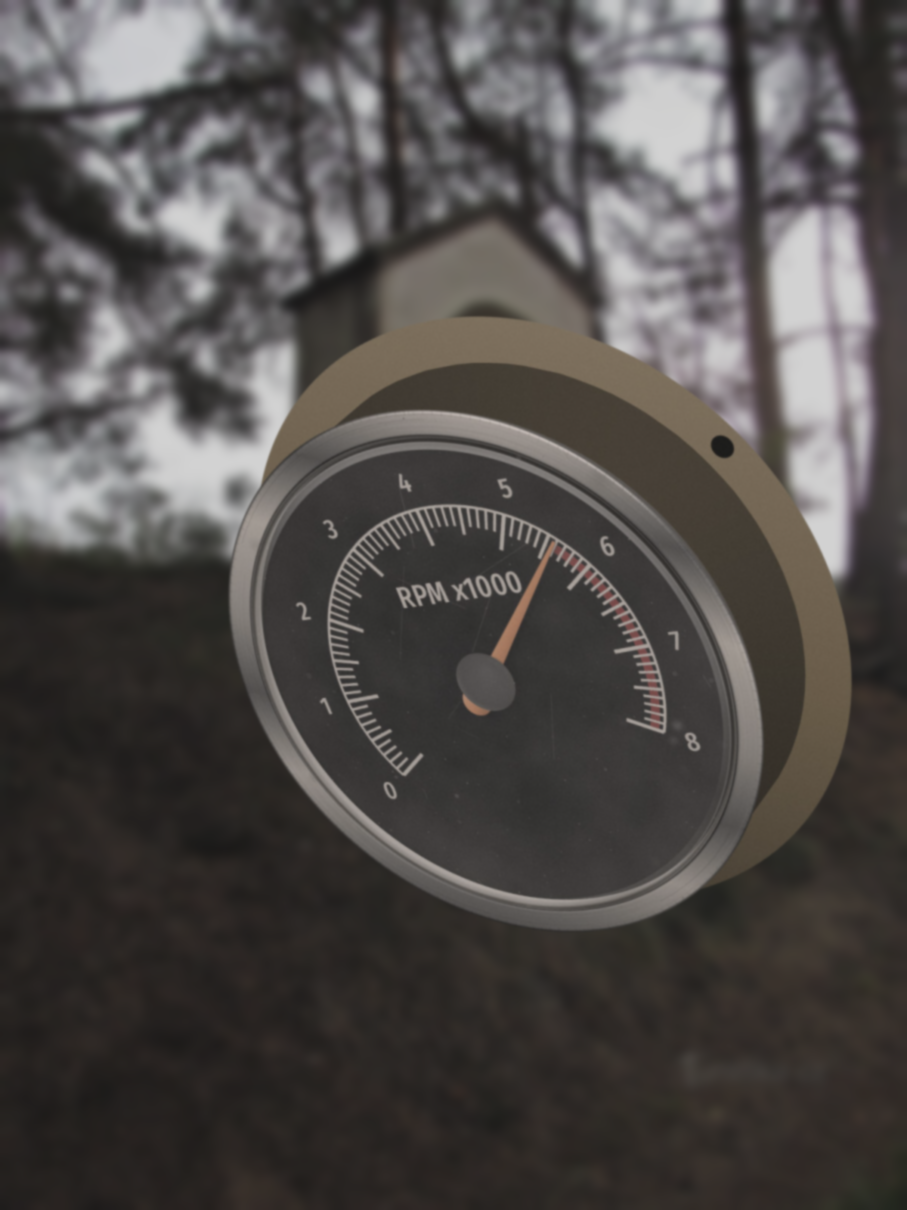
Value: 5600 rpm
